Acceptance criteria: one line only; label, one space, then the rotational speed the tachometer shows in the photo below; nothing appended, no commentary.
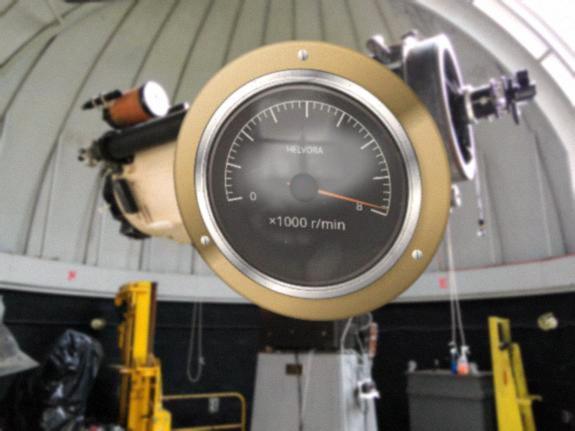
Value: 7800 rpm
